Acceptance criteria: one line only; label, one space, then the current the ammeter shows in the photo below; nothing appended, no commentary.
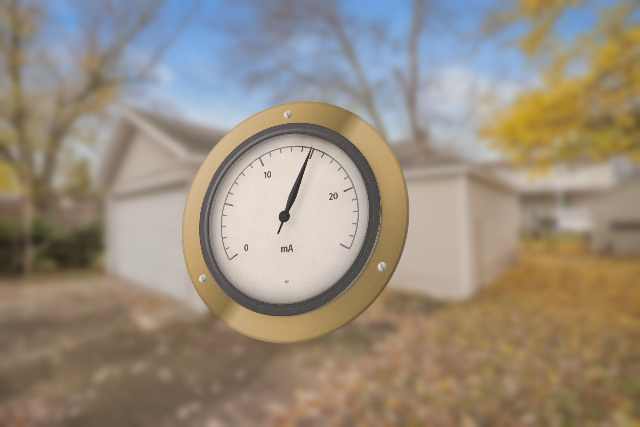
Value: 15 mA
